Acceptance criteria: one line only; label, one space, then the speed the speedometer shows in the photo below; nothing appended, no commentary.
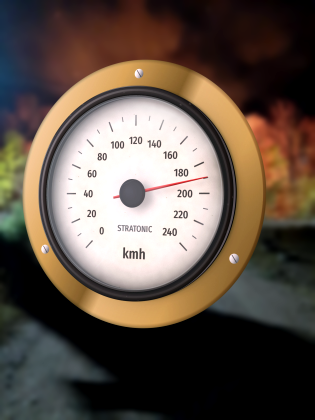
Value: 190 km/h
